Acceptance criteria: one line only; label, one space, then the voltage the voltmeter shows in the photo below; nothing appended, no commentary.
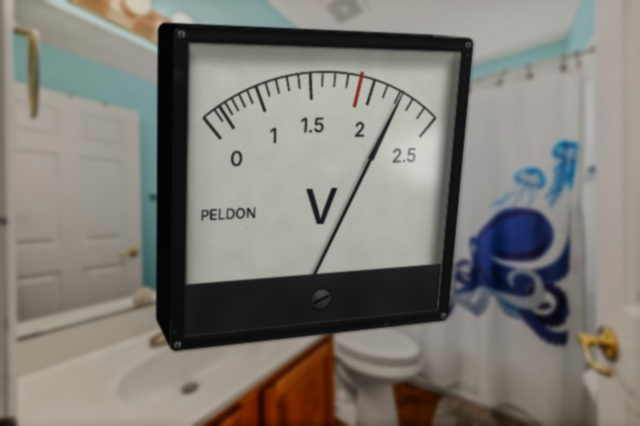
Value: 2.2 V
